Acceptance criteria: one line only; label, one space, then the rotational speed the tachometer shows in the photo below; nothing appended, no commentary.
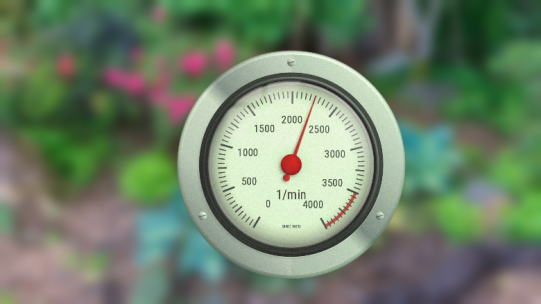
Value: 2250 rpm
